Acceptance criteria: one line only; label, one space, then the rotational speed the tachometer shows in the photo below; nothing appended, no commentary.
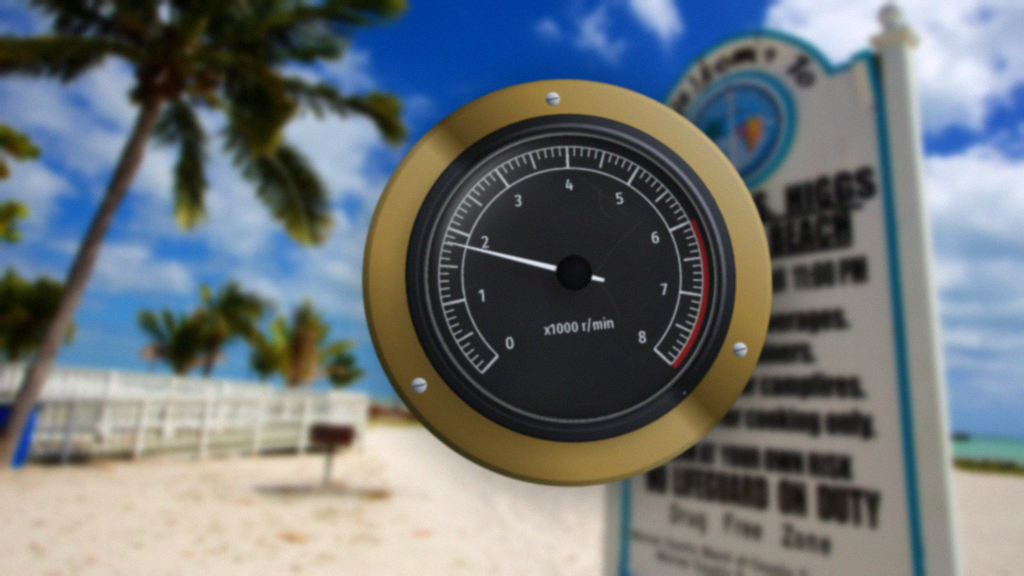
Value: 1800 rpm
